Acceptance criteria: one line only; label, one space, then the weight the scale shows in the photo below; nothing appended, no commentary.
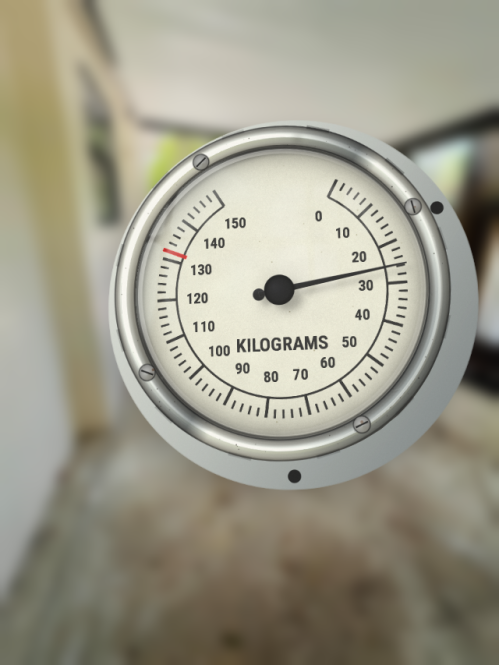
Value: 26 kg
